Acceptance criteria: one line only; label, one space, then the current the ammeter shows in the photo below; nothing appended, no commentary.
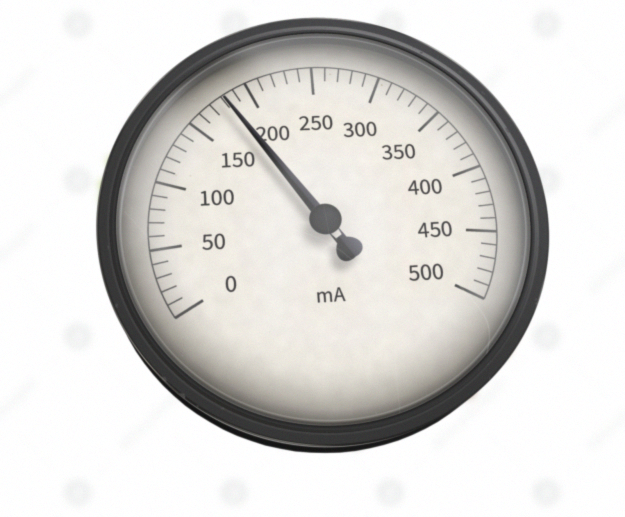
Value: 180 mA
